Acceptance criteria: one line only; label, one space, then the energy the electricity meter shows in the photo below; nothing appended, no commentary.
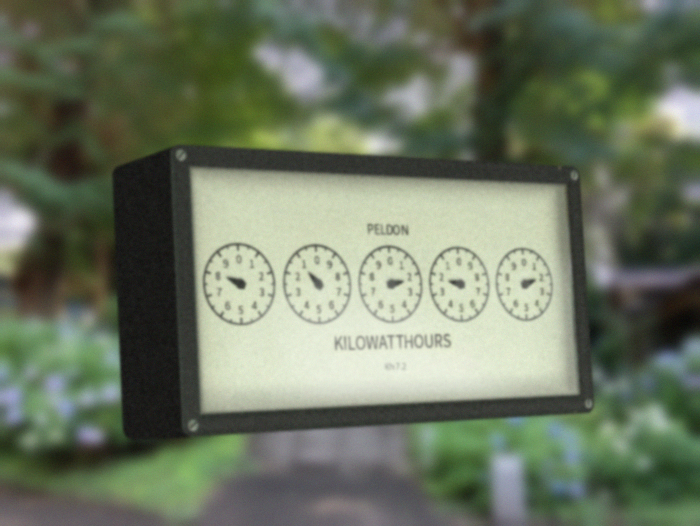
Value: 81222 kWh
